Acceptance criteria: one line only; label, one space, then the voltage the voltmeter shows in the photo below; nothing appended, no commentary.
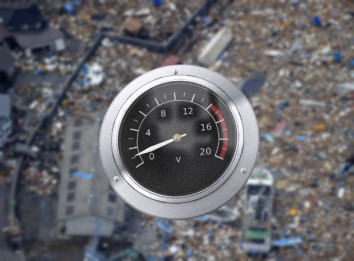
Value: 1 V
